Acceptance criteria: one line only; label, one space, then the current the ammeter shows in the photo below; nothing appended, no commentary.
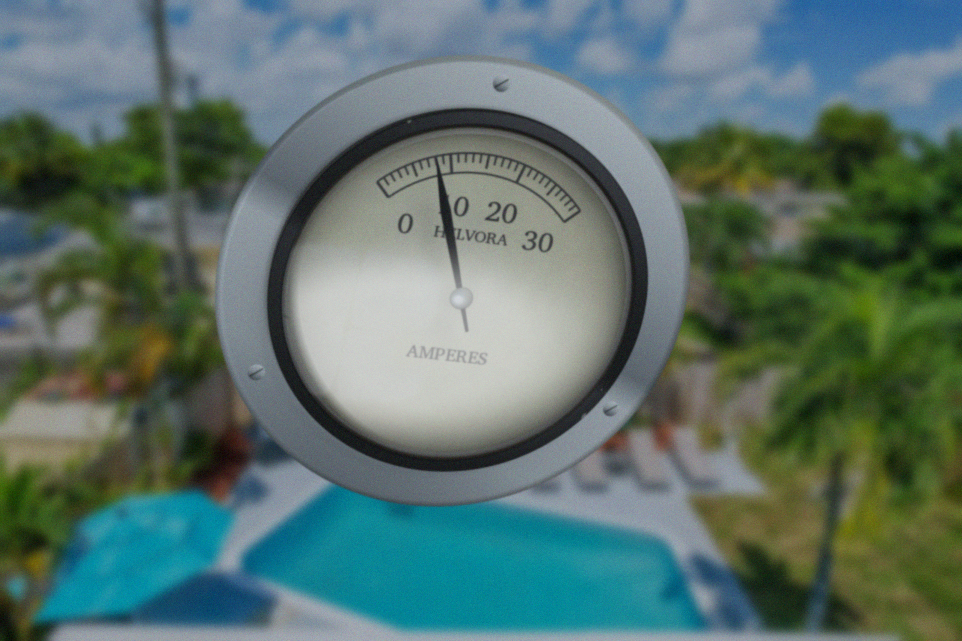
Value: 8 A
